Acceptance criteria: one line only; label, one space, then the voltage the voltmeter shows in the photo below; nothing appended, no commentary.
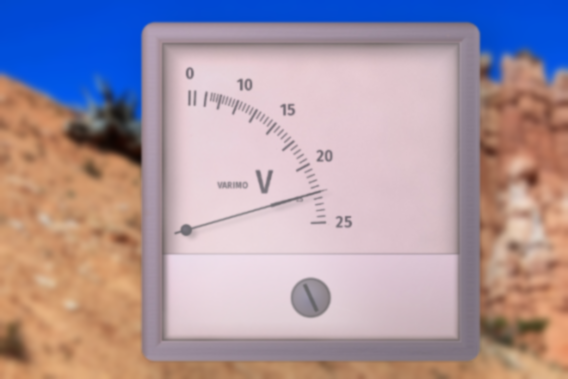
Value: 22.5 V
